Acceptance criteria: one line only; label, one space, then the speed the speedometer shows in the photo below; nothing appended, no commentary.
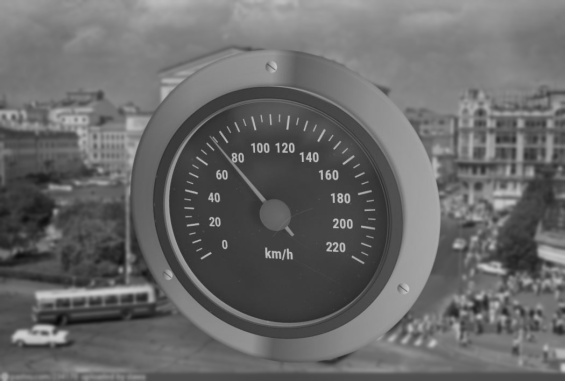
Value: 75 km/h
